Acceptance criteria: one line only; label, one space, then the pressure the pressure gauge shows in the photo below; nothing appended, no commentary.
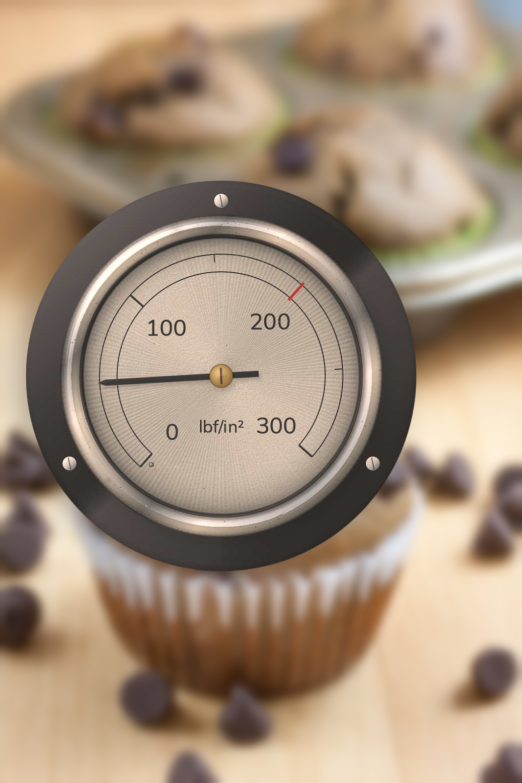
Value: 50 psi
